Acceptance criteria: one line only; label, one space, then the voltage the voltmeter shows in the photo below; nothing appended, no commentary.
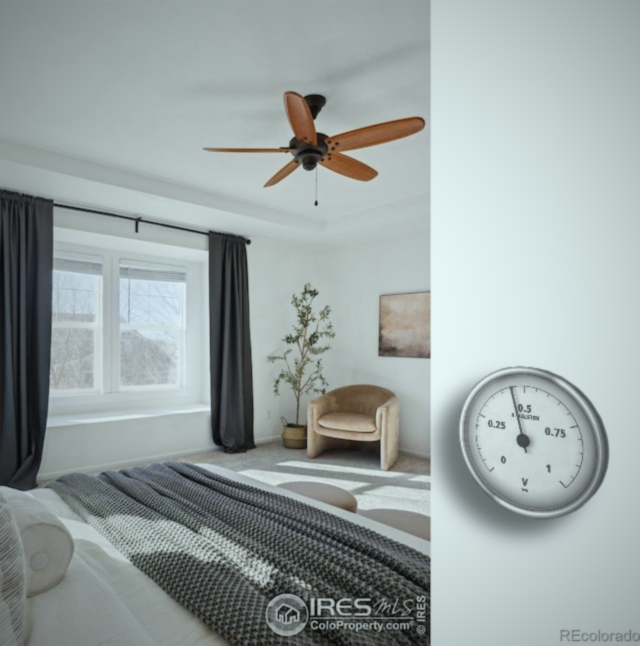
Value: 0.45 V
